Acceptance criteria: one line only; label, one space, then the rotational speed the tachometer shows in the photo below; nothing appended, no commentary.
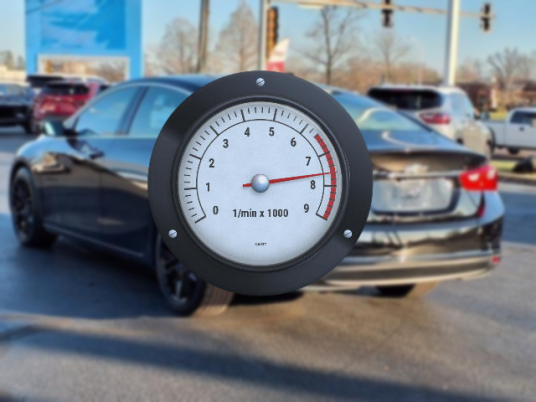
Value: 7600 rpm
